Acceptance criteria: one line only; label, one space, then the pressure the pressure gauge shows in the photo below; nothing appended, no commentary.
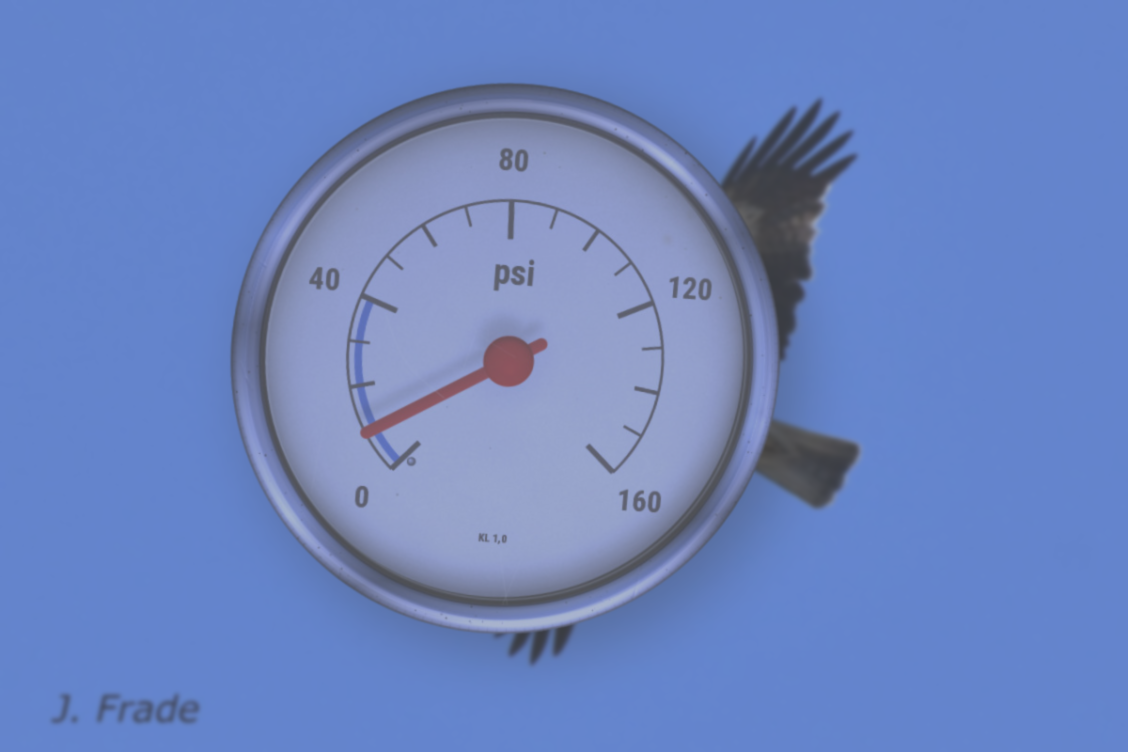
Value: 10 psi
